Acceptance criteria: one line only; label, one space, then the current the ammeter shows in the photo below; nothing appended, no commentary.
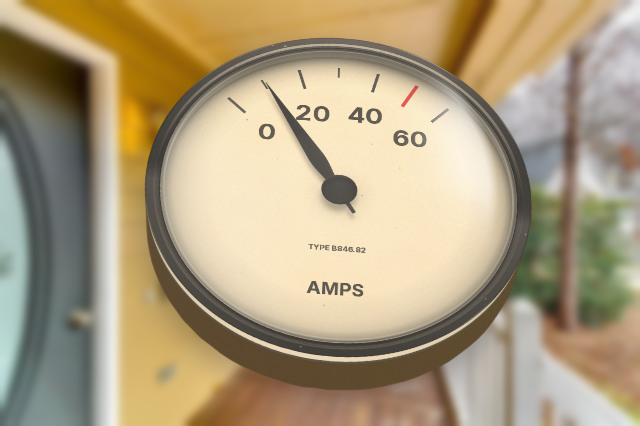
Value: 10 A
